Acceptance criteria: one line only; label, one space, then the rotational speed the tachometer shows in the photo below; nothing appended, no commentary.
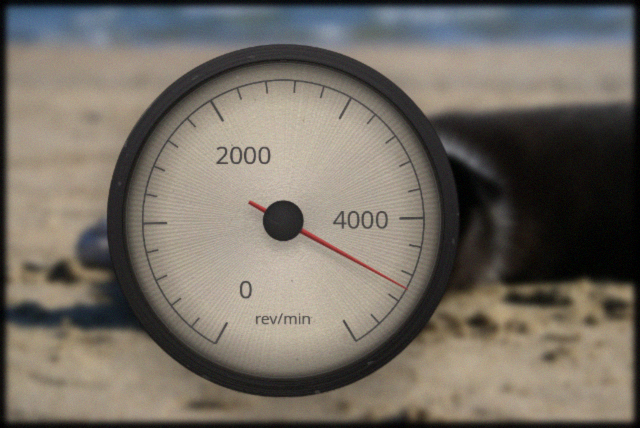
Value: 4500 rpm
